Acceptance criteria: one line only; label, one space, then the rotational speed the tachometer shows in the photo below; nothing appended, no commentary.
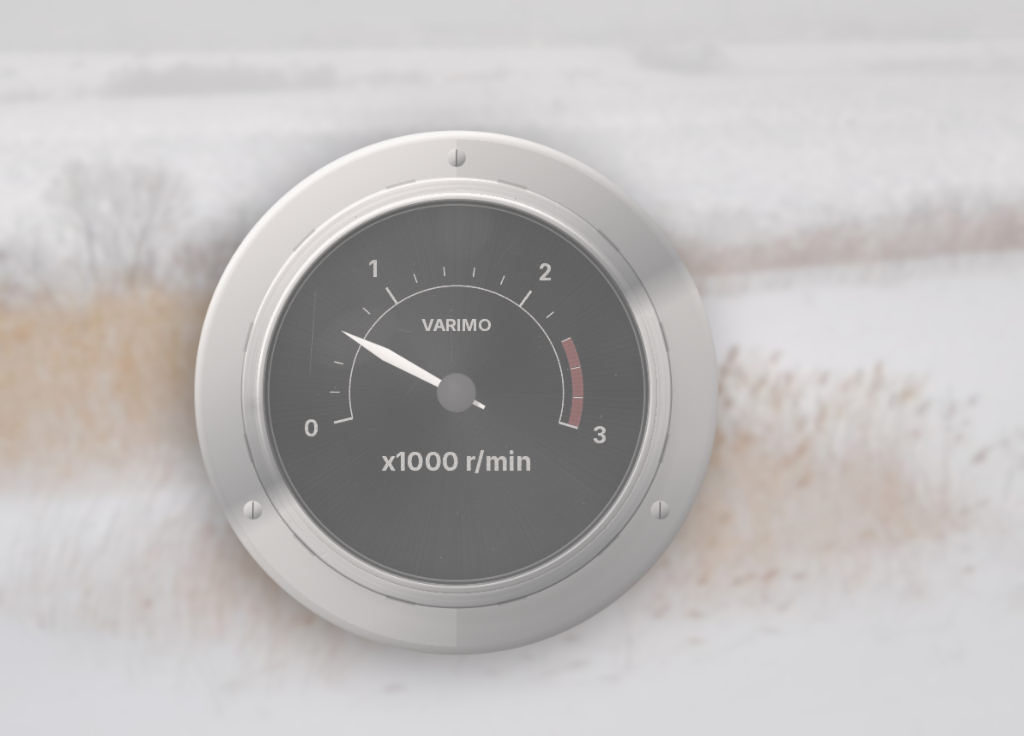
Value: 600 rpm
